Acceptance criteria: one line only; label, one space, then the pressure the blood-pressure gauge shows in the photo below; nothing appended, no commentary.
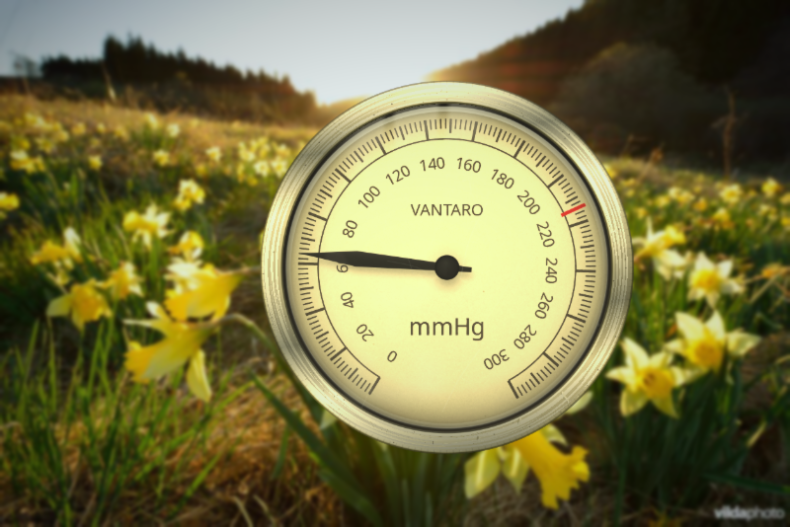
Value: 64 mmHg
